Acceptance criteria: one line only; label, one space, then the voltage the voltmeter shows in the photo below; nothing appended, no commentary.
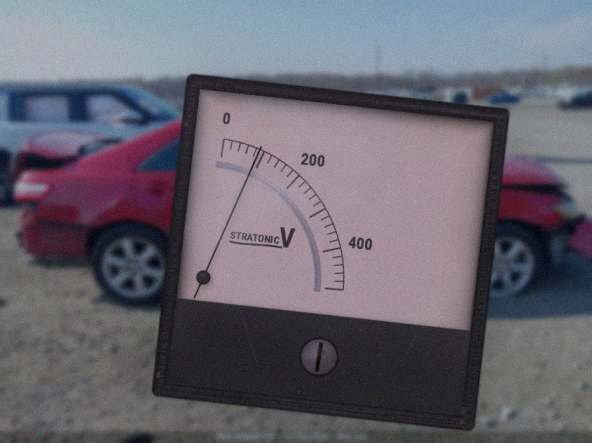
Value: 90 V
